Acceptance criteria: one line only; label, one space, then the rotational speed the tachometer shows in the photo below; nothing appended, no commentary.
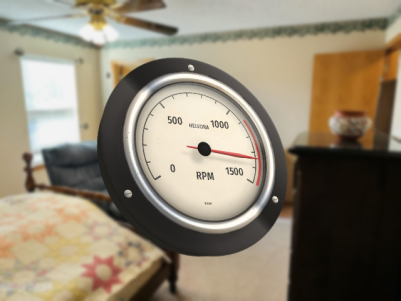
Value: 1350 rpm
